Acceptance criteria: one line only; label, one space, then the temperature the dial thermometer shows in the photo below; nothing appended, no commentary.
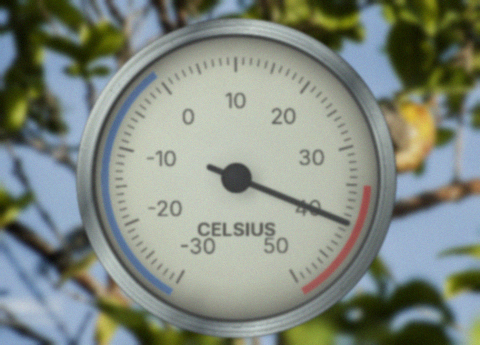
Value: 40 °C
